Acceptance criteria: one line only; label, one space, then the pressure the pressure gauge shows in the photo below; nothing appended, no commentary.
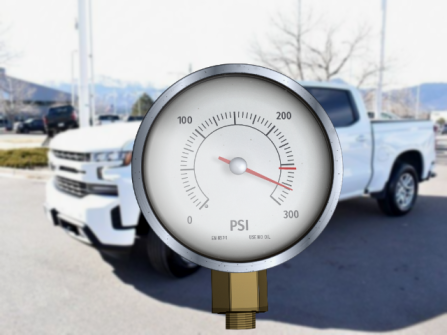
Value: 280 psi
